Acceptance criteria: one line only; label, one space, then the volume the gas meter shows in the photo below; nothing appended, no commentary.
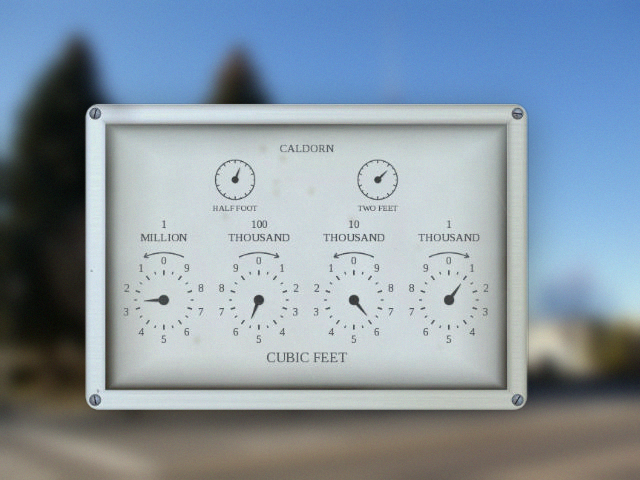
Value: 256100 ft³
